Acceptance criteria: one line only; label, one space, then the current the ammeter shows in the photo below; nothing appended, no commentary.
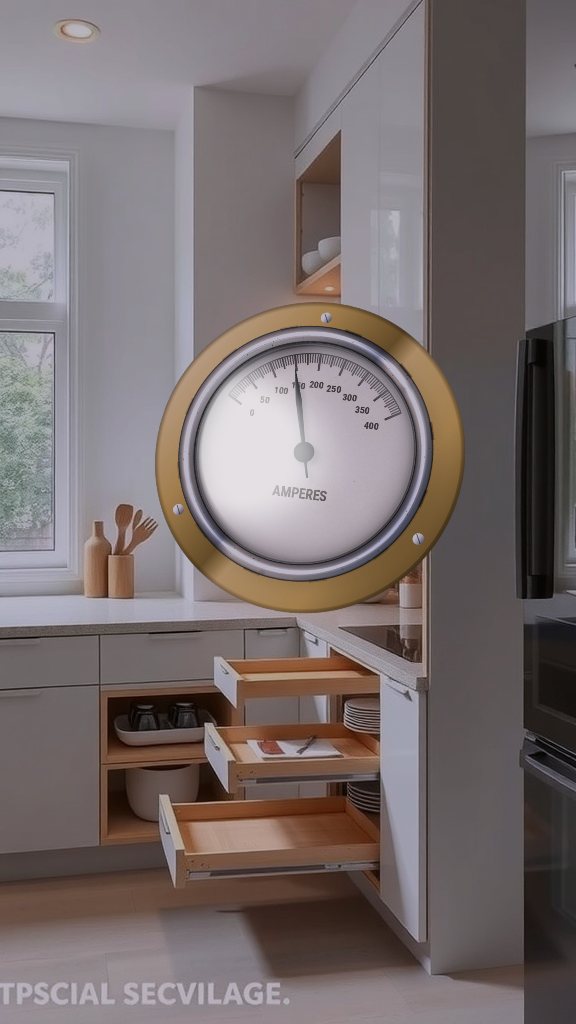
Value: 150 A
